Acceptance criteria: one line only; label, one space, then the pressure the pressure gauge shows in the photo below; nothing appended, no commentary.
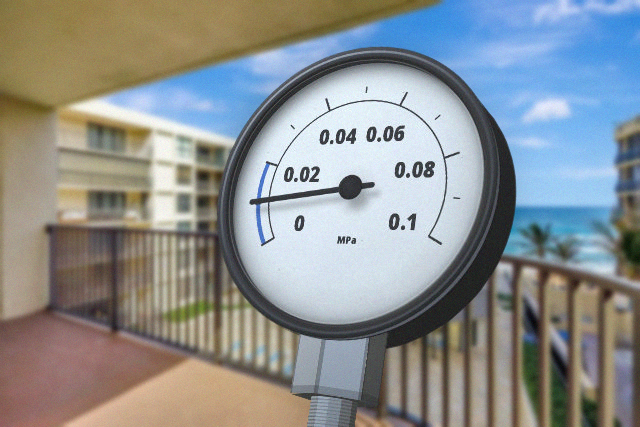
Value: 0.01 MPa
